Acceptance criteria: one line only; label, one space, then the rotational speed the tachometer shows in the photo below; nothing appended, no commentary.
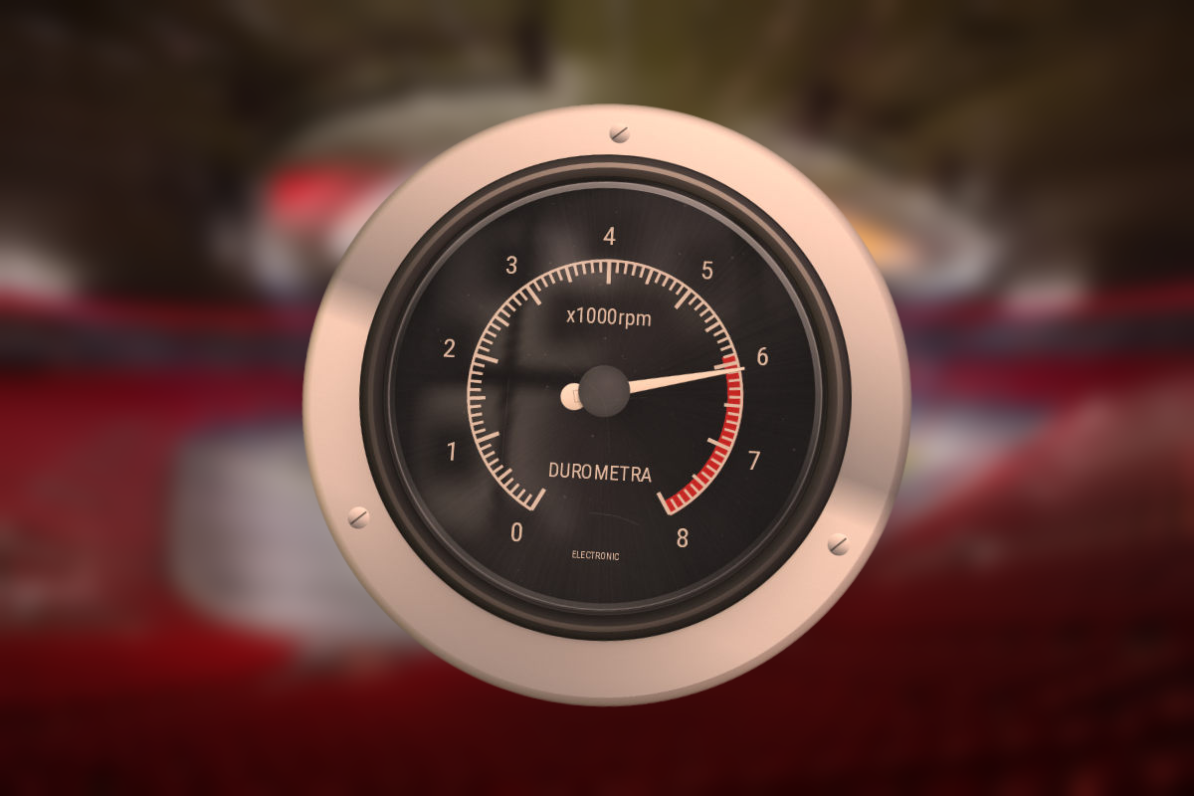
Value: 6100 rpm
